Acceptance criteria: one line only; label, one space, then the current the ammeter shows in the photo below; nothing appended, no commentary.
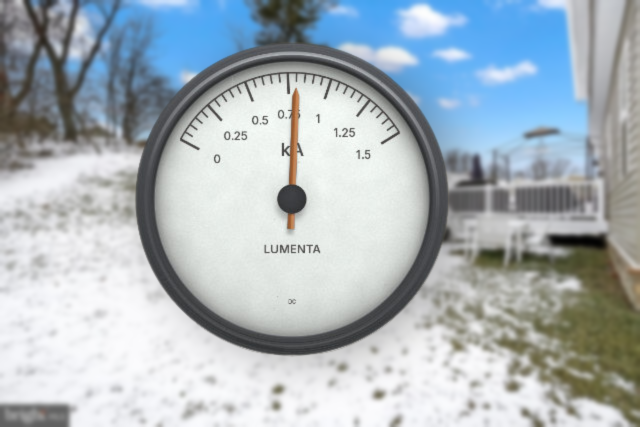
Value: 0.8 kA
